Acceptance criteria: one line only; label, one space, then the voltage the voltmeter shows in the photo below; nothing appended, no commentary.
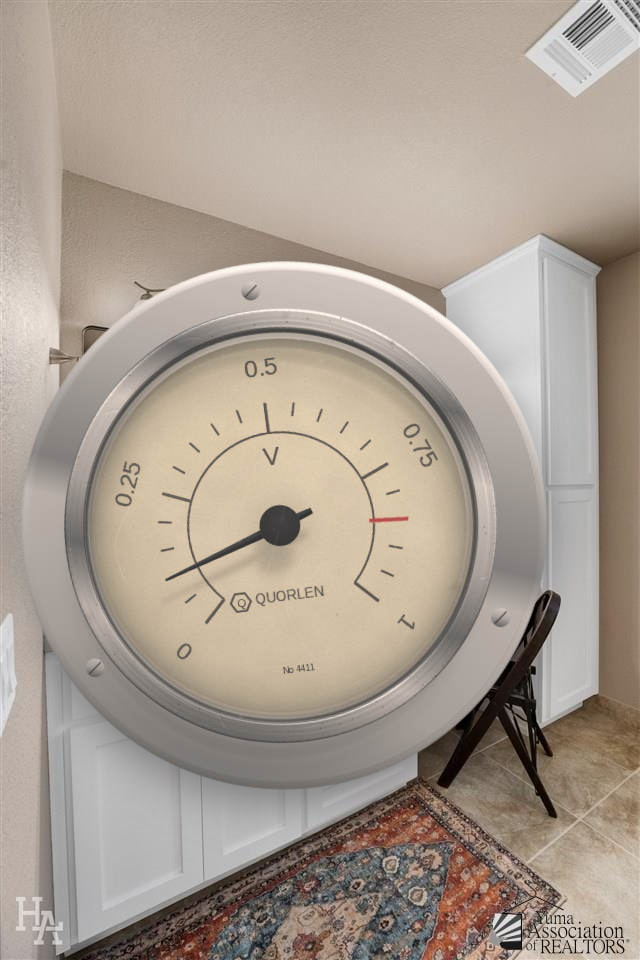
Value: 0.1 V
